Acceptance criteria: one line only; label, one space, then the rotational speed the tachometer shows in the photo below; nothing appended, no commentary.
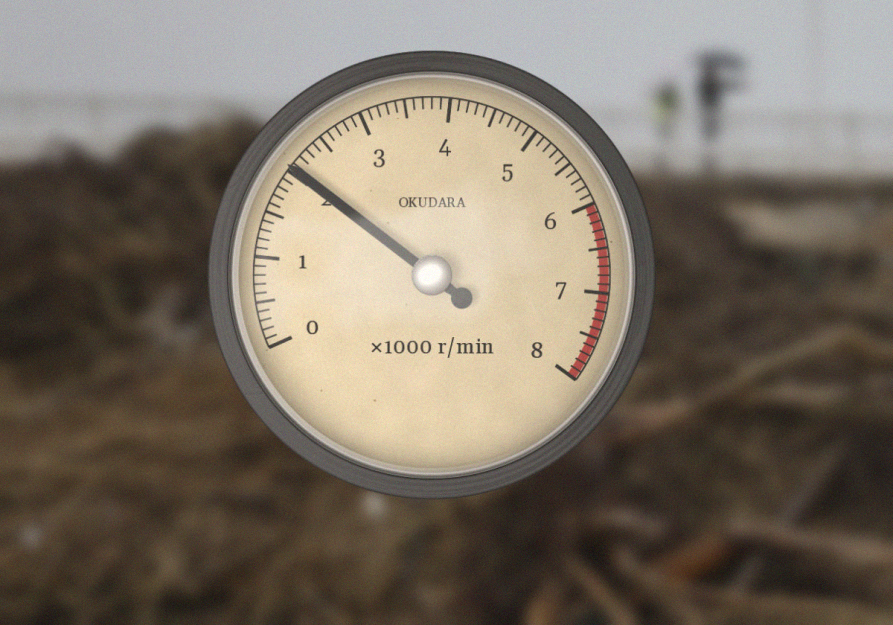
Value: 2050 rpm
